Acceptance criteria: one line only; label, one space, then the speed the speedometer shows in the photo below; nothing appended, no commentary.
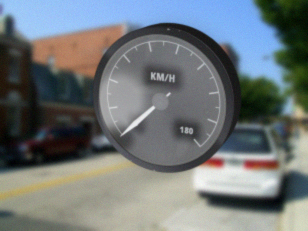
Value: 0 km/h
